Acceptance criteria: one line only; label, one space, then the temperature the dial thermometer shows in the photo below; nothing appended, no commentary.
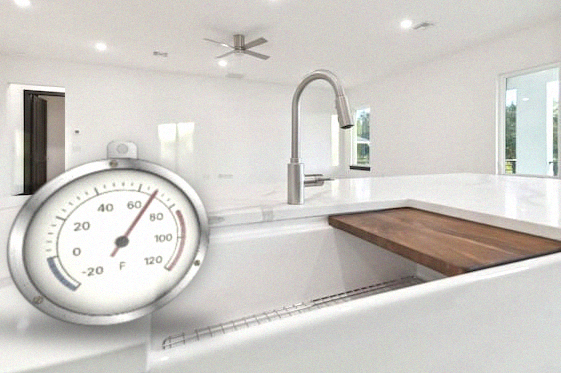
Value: 68 °F
